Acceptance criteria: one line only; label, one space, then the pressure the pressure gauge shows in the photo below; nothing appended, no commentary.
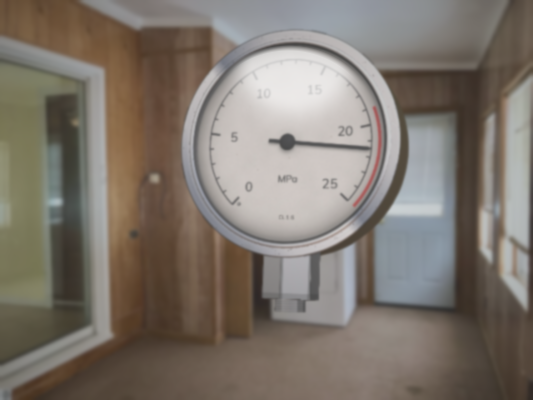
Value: 21.5 MPa
